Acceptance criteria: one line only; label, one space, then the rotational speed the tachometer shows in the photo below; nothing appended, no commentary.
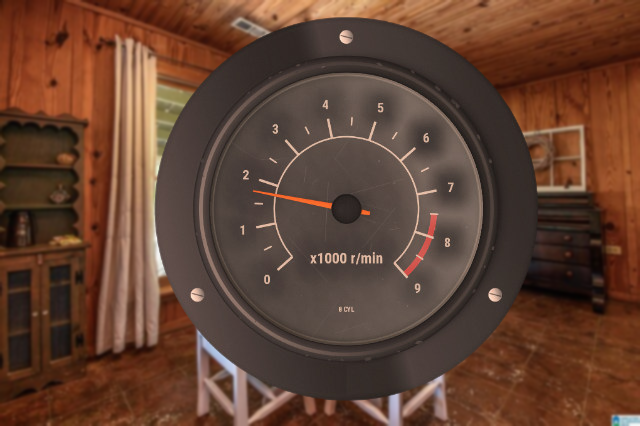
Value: 1750 rpm
